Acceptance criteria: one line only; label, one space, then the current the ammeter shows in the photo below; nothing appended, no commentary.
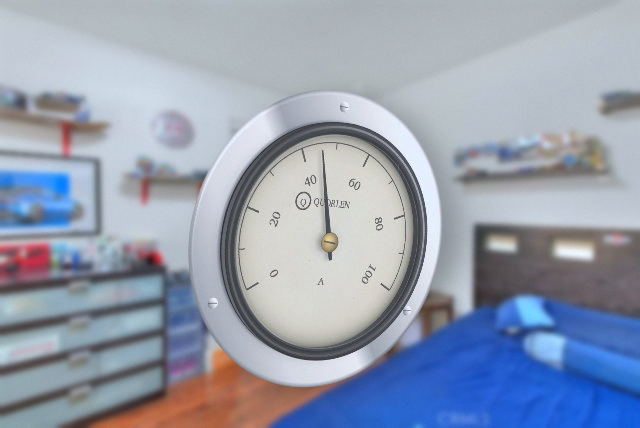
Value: 45 A
